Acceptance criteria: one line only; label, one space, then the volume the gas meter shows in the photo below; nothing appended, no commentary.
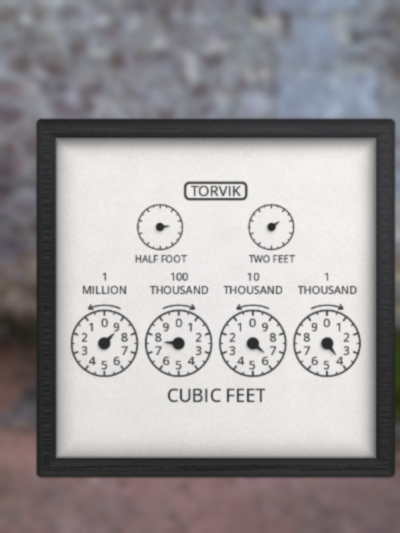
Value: 876400 ft³
